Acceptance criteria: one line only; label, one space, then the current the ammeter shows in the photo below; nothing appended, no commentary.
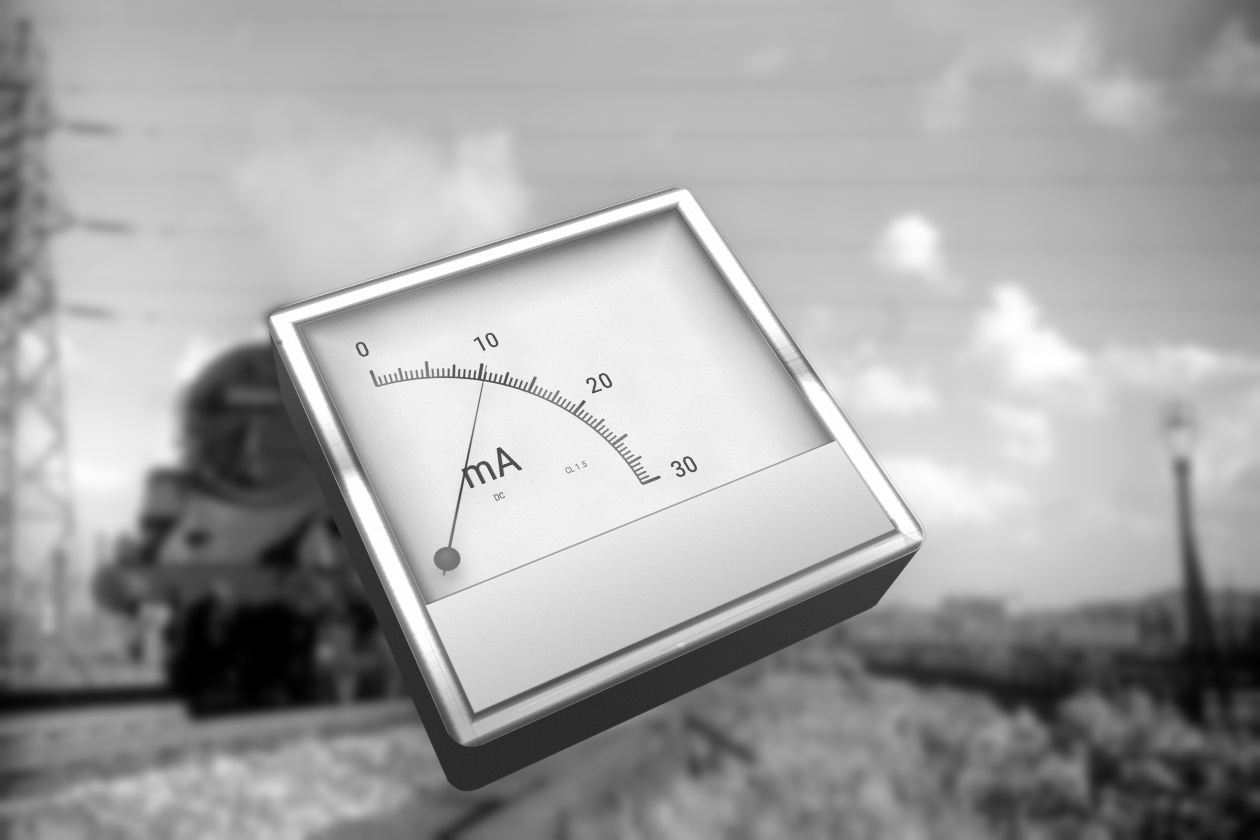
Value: 10.5 mA
